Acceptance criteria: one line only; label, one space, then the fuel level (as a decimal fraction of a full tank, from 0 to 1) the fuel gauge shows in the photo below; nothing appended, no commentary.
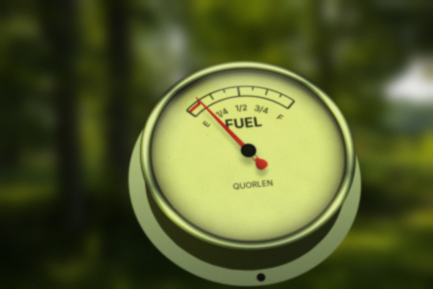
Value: 0.125
